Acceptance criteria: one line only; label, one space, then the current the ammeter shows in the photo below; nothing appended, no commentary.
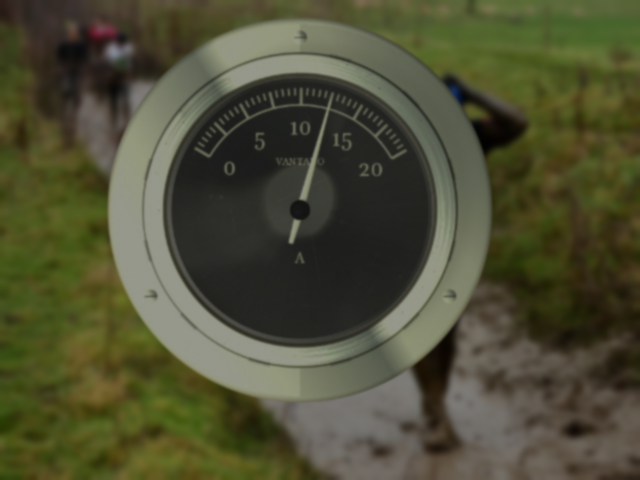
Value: 12.5 A
